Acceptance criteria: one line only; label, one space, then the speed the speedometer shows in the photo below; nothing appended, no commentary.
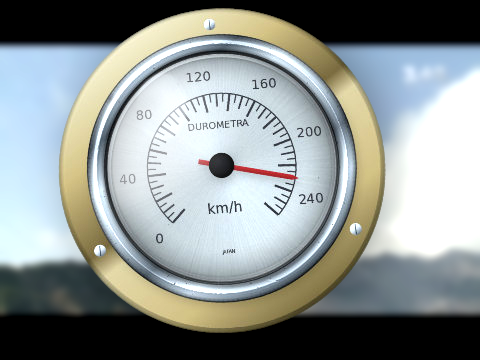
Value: 230 km/h
